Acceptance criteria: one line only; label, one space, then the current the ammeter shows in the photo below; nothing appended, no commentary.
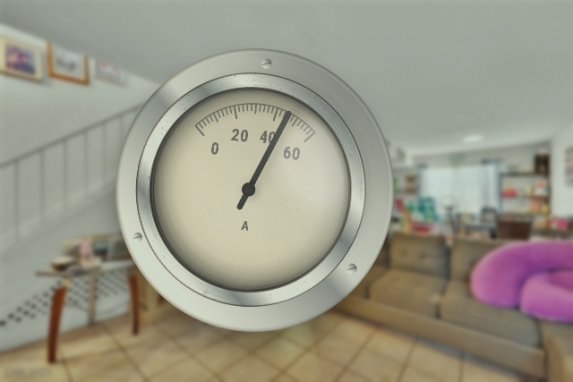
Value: 46 A
